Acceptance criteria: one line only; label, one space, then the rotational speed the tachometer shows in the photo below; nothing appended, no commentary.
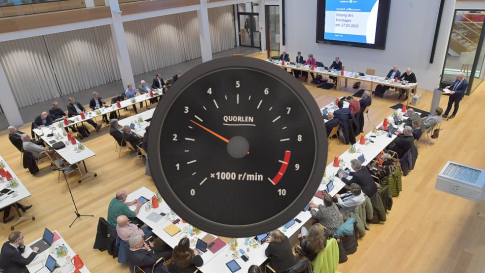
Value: 2750 rpm
